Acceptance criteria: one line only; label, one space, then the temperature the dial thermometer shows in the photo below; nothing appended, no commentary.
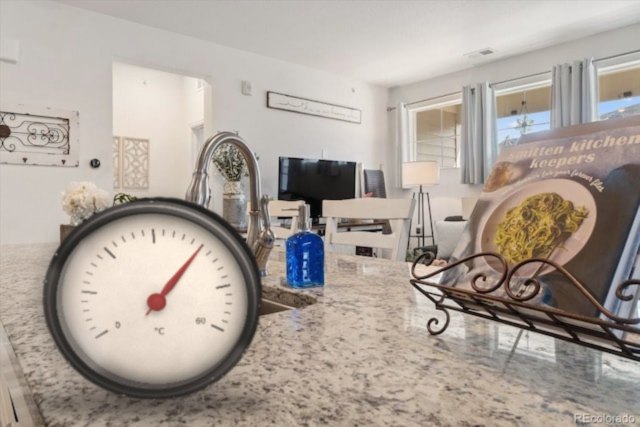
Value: 40 °C
